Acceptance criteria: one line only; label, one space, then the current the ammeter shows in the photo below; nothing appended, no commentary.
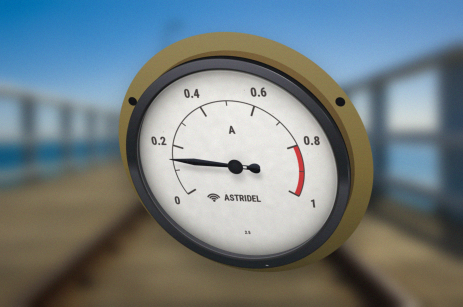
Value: 0.15 A
